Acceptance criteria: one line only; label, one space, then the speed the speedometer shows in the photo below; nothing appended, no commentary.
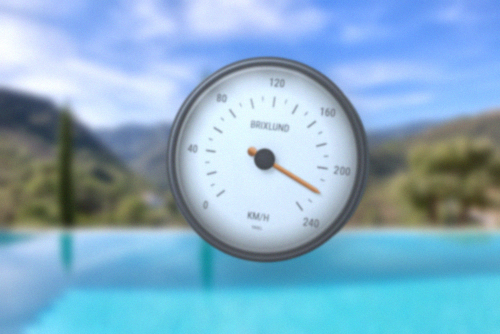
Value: 220 km/h
